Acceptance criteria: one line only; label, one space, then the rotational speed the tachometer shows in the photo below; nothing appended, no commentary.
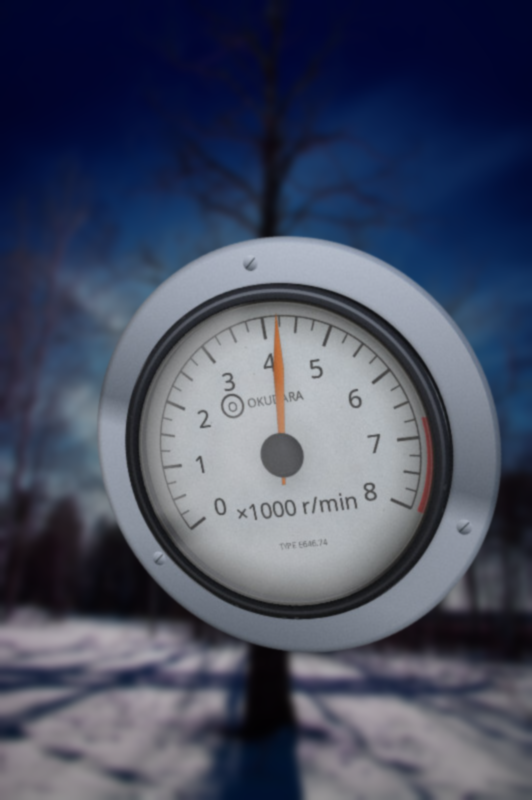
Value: 4250 rpm
